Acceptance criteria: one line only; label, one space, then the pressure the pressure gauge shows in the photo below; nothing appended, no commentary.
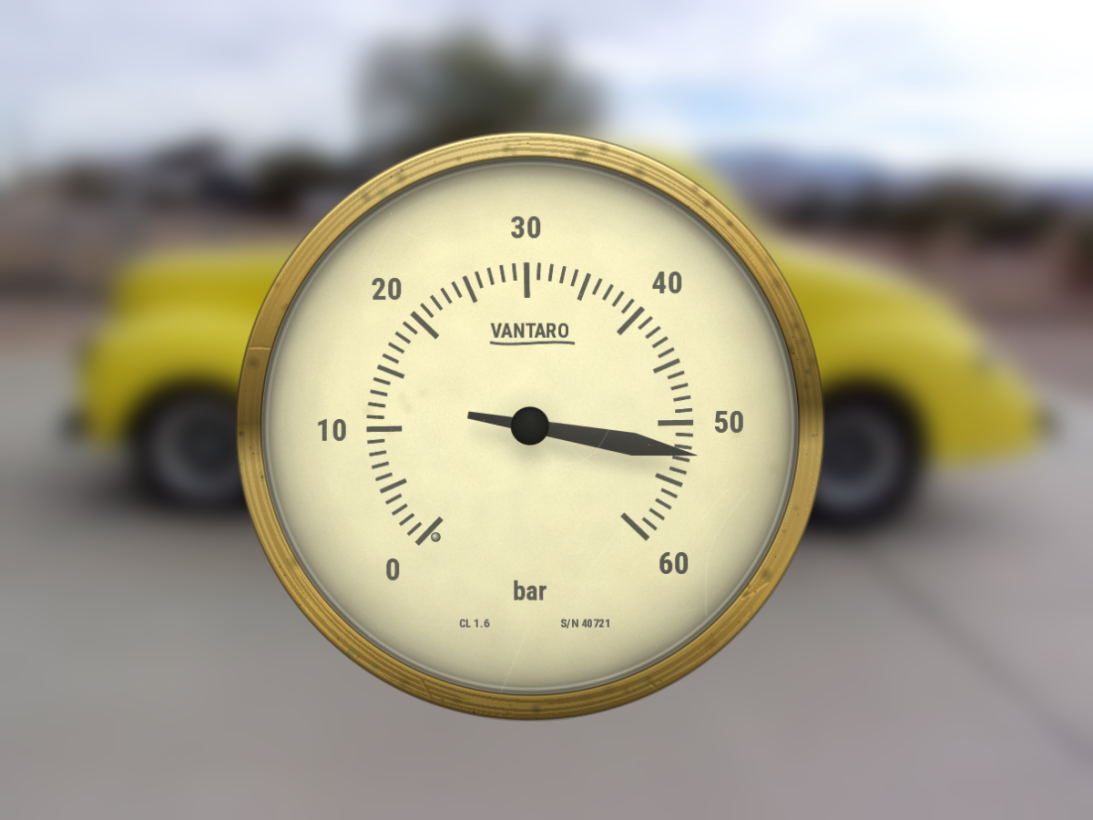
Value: 52.5 bar
